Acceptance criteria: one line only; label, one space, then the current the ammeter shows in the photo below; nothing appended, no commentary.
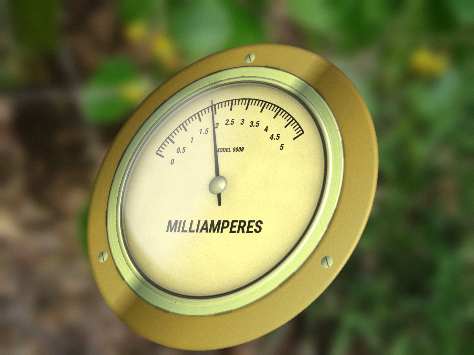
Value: 2 mA
